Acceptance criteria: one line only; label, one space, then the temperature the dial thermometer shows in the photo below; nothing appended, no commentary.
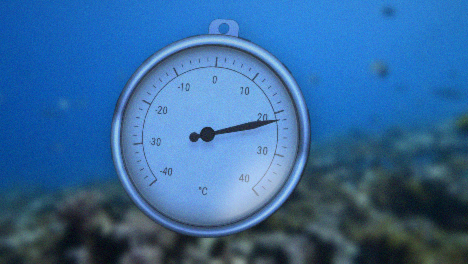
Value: 22 °C
